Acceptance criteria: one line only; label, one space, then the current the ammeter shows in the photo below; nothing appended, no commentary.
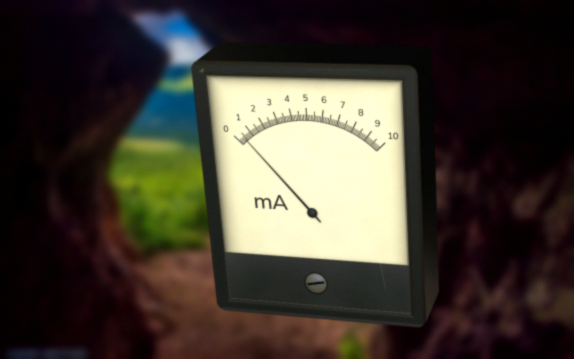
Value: 0.5 mA
